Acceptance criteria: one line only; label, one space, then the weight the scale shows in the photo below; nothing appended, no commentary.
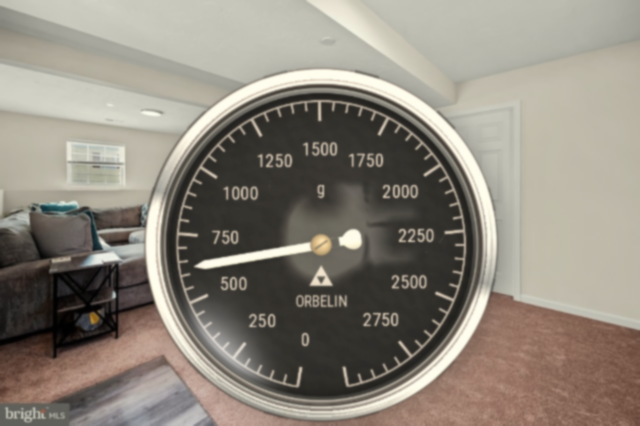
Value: 625 g
